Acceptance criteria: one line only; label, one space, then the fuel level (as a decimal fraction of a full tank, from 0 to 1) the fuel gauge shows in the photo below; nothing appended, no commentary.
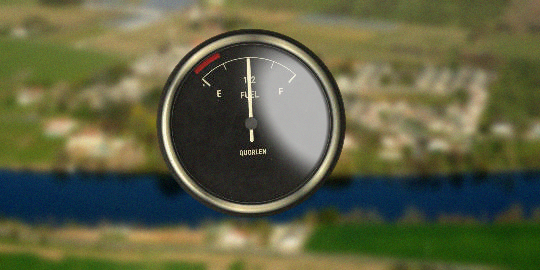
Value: 0.5
